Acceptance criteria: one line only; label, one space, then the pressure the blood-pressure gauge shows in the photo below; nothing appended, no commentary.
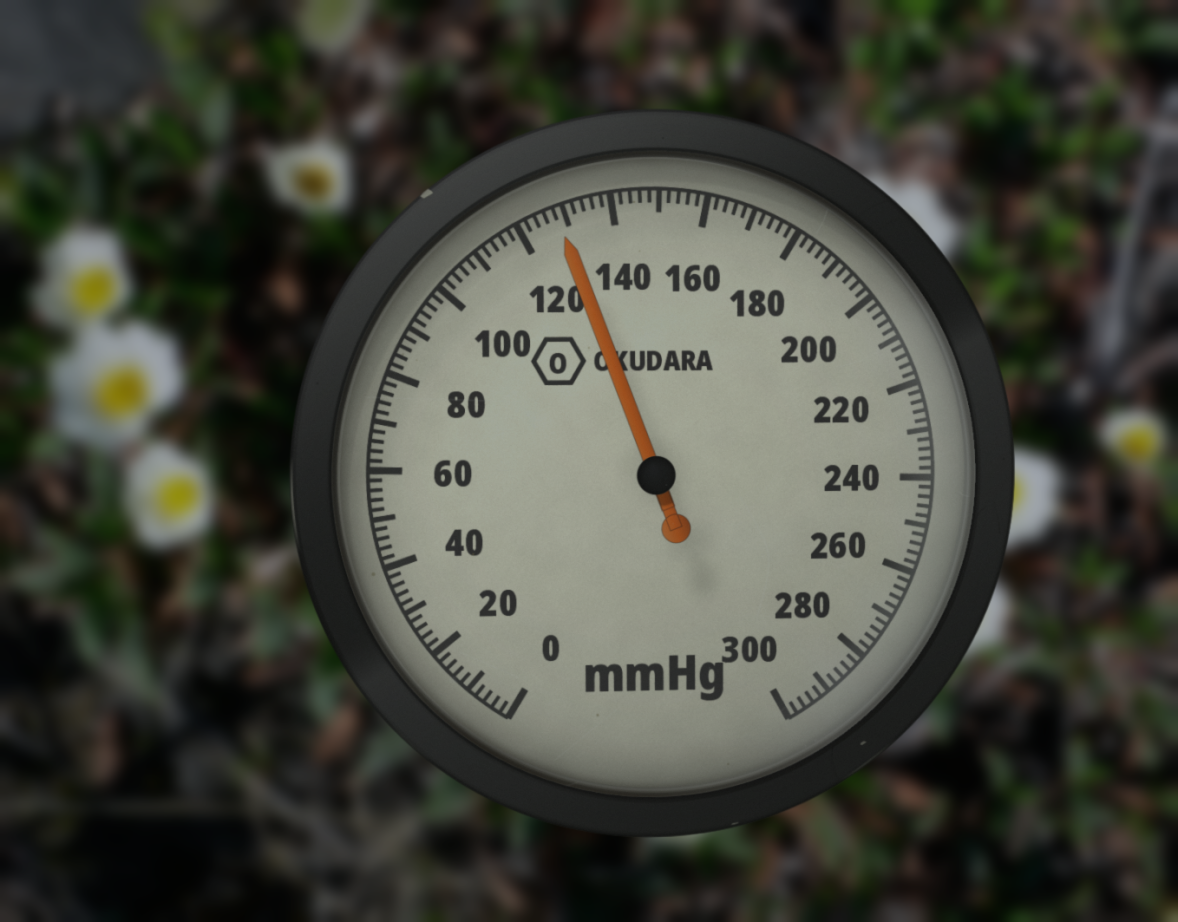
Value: 128 mmHg
